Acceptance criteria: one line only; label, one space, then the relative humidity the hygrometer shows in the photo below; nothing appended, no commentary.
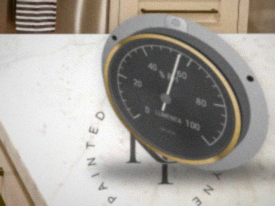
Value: 56 %
